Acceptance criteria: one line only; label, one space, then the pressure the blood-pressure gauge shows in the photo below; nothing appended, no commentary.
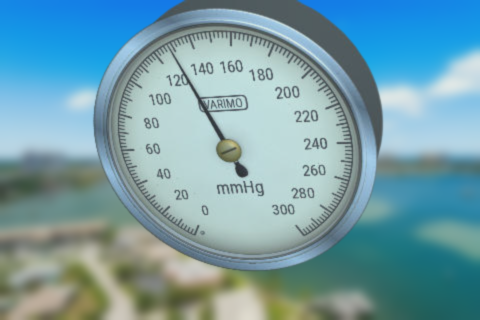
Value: 130 mmHg
